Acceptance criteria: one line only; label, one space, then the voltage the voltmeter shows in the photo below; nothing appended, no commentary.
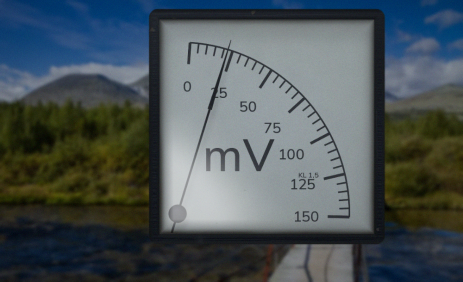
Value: 22.5 mV
